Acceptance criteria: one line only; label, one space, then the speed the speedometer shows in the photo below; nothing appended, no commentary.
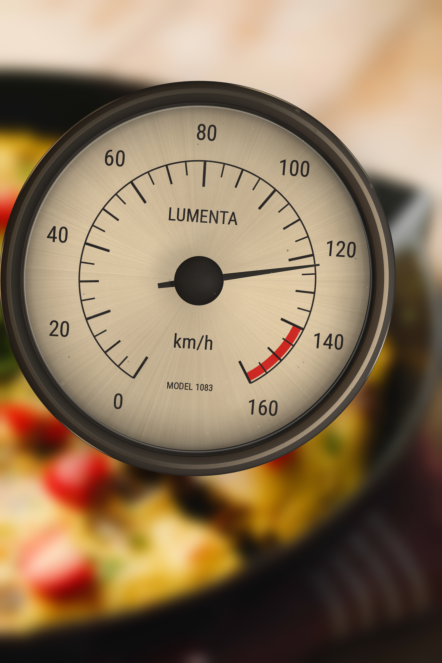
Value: 122.5 km/h
